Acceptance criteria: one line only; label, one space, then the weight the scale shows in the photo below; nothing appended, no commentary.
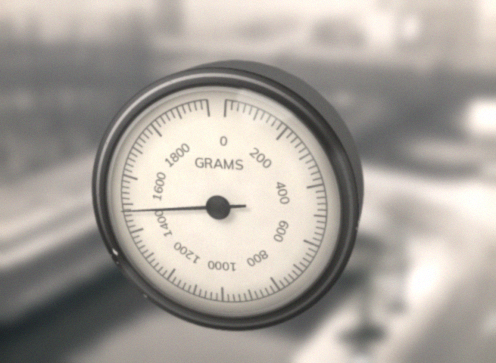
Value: 1480 g
